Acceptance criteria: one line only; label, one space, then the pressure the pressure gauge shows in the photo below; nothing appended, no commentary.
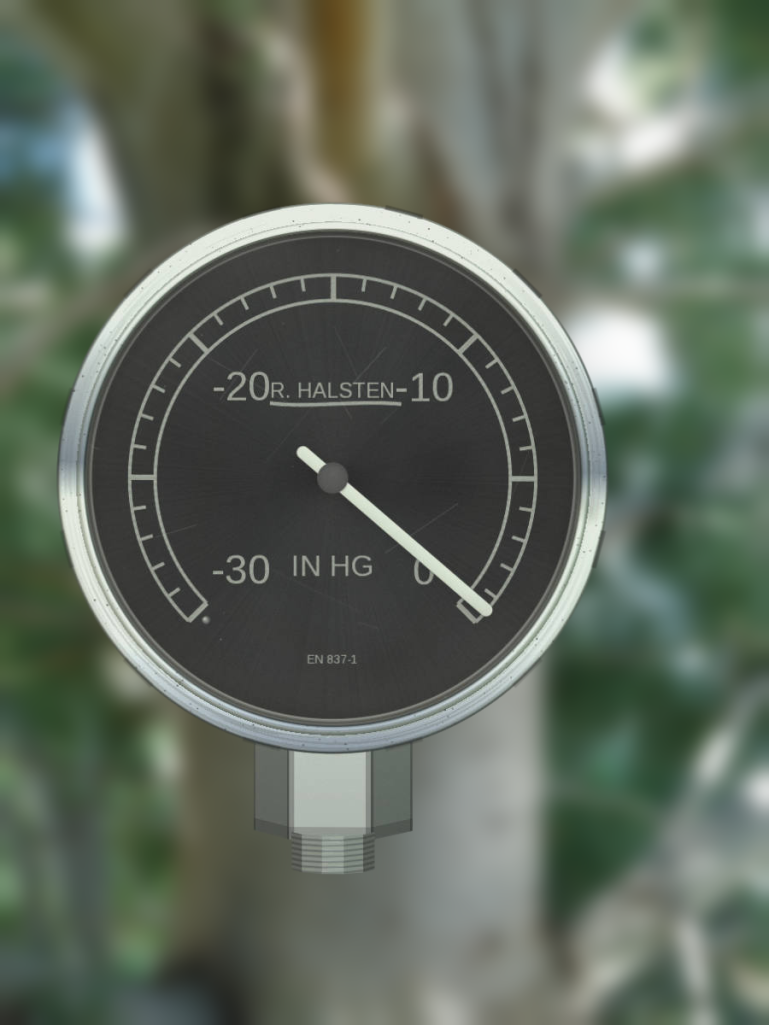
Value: -0.5 inHg
